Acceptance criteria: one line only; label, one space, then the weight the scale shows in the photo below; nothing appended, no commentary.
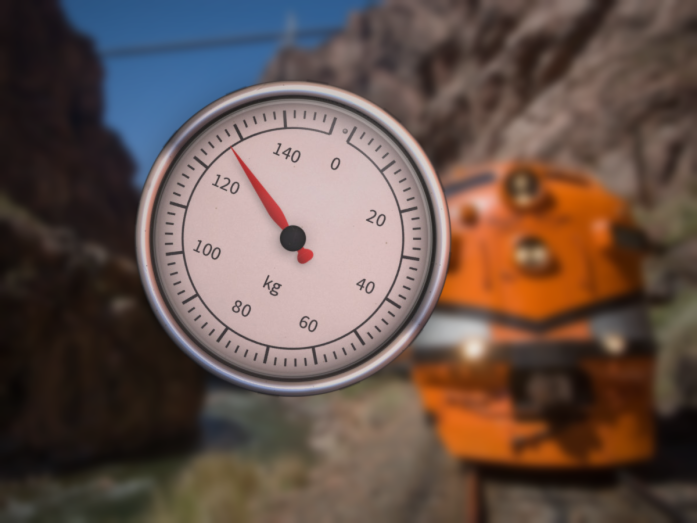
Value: 127 kg
